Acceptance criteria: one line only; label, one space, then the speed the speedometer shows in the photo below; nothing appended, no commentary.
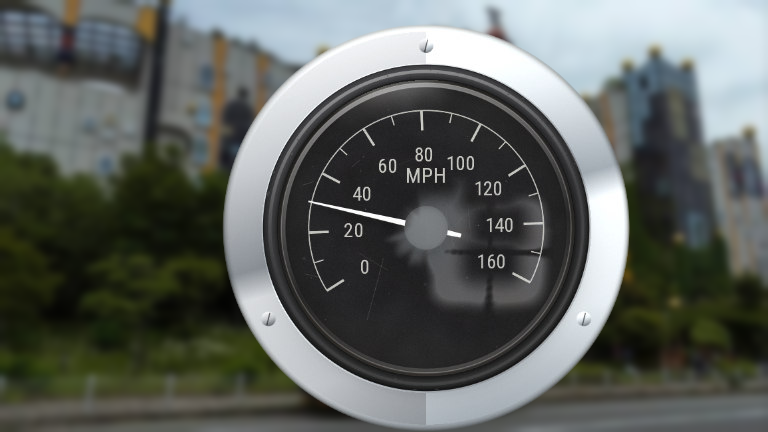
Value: 30 mph
